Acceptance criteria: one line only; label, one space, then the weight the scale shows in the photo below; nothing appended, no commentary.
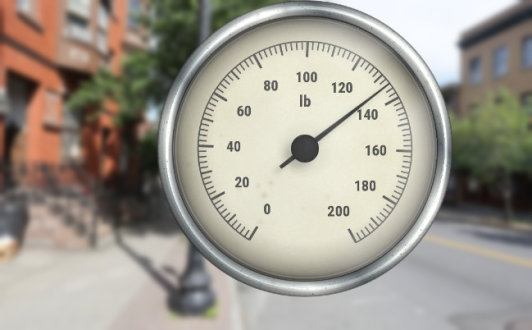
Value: 134 lb
